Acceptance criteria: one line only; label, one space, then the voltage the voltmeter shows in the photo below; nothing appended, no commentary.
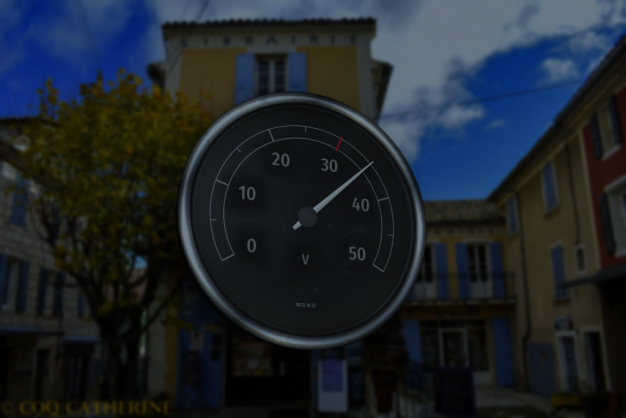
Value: 35 V
